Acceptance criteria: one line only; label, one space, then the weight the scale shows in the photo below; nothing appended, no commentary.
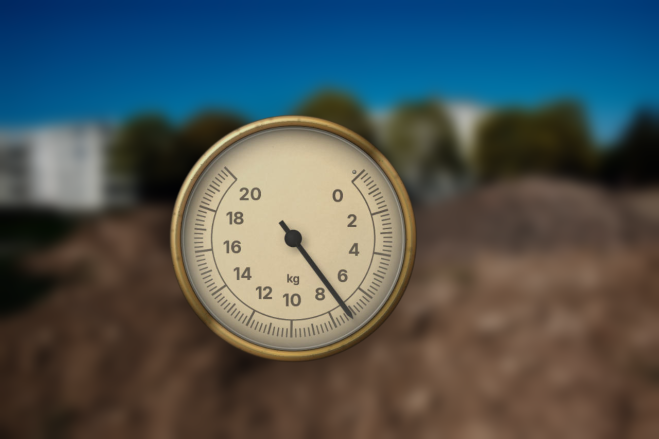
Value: 7.2 kg
